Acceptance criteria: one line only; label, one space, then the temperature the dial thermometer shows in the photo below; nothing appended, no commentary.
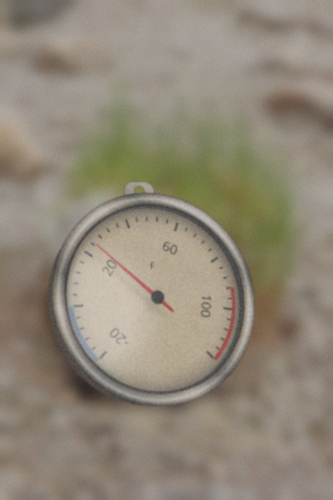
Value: 24 °F
